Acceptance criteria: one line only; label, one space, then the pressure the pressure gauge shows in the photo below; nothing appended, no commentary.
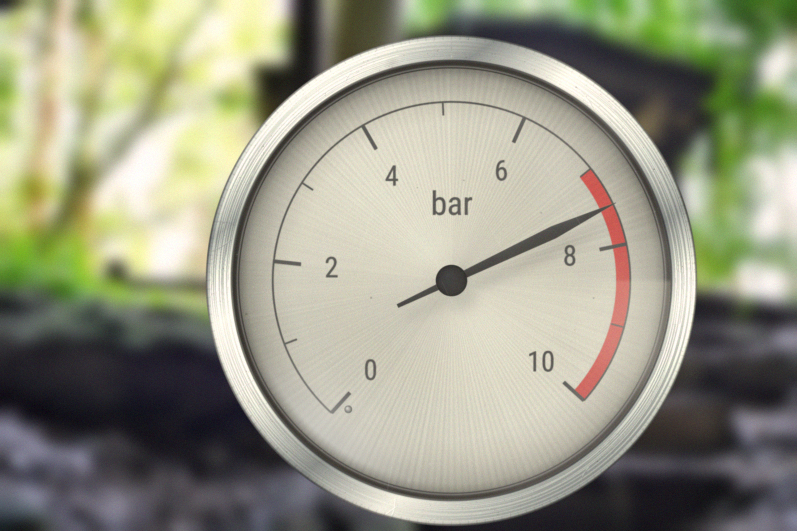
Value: 7.5 bar
